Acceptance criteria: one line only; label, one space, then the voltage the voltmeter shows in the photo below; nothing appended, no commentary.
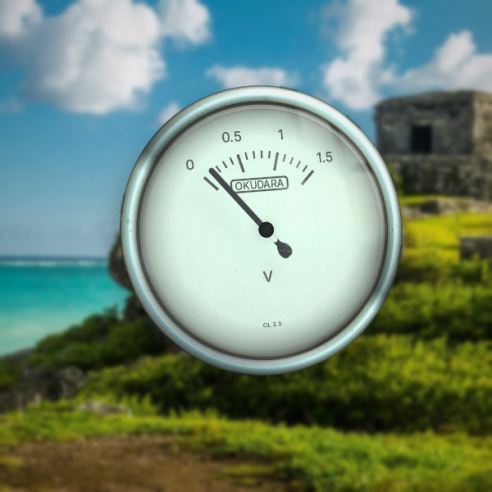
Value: 0.1 V
